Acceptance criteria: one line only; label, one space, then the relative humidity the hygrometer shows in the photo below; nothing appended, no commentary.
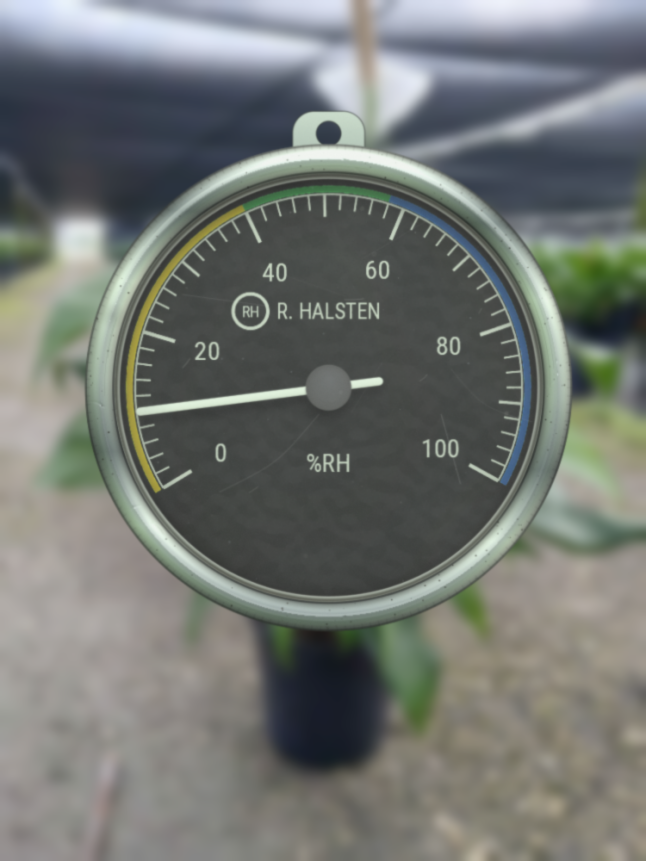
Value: 10 %
